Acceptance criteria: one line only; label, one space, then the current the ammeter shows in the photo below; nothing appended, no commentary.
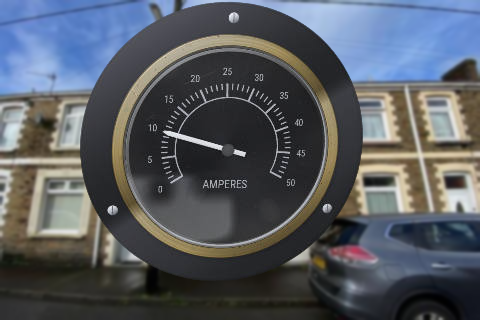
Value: 10 A
